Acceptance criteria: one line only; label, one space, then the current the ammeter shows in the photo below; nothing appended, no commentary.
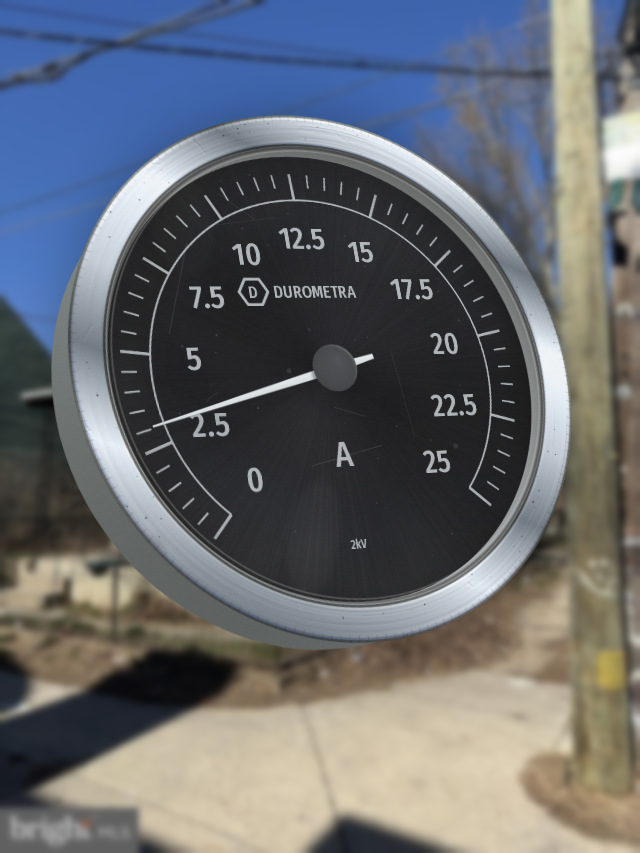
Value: 3 A
